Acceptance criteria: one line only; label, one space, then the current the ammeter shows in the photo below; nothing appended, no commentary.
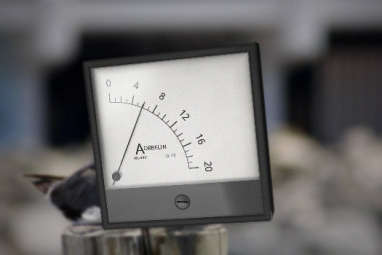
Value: 6 A
